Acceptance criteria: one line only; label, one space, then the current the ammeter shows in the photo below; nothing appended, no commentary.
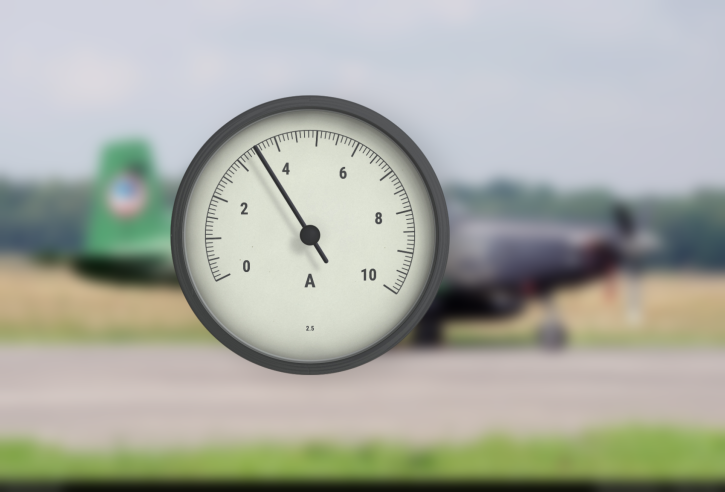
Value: 3.5 A
